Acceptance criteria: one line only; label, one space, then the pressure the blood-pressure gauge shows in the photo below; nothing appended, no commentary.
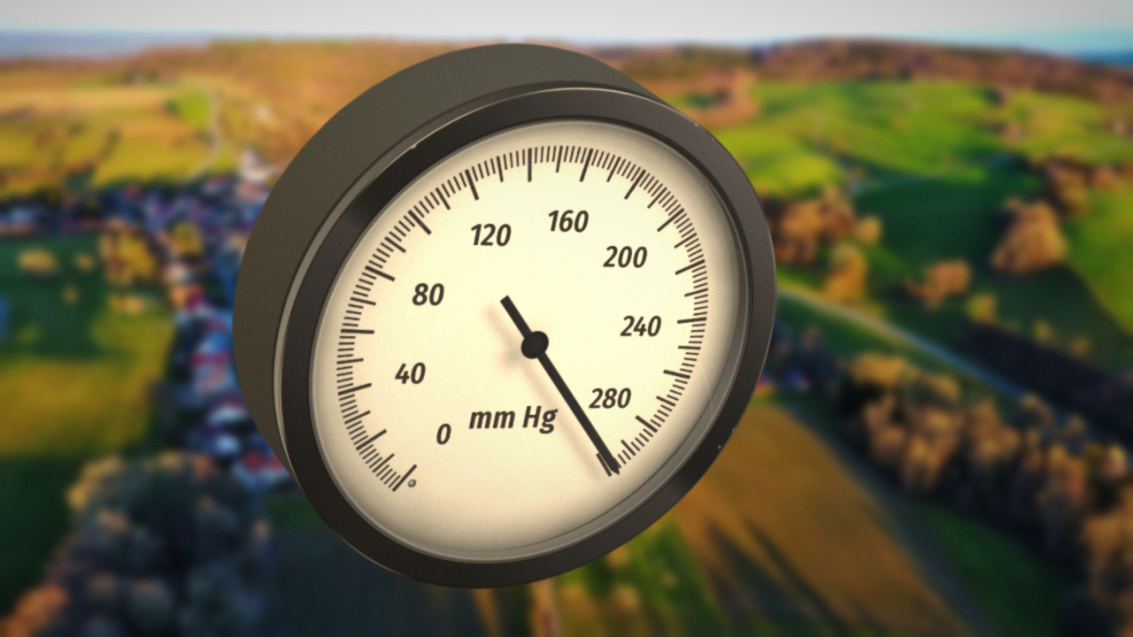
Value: 298 mmHg
